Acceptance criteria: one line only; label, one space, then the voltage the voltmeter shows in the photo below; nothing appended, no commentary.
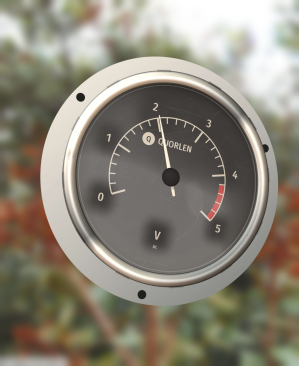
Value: 2 V
